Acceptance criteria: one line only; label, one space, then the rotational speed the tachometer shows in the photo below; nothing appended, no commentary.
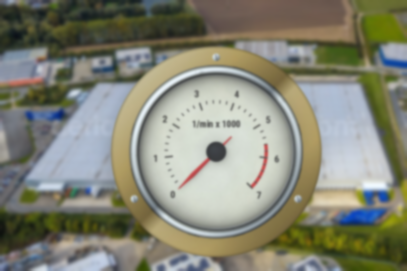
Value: 0 rpm
